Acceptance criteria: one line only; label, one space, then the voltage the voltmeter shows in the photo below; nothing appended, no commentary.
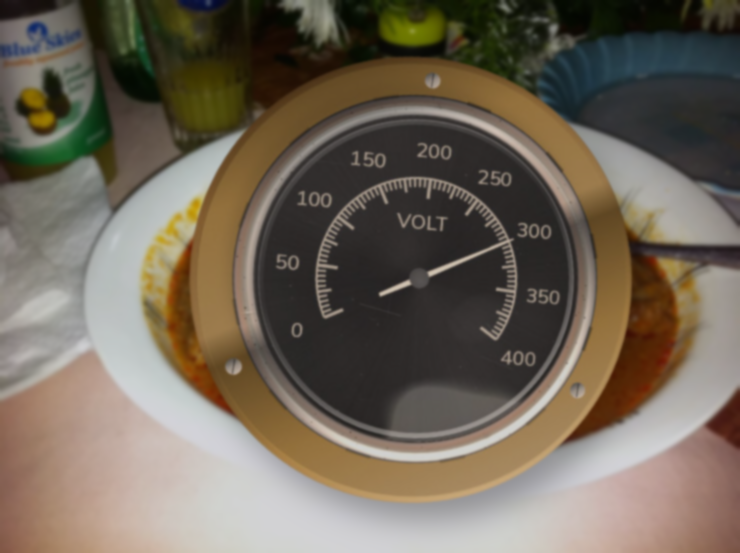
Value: 300 V
